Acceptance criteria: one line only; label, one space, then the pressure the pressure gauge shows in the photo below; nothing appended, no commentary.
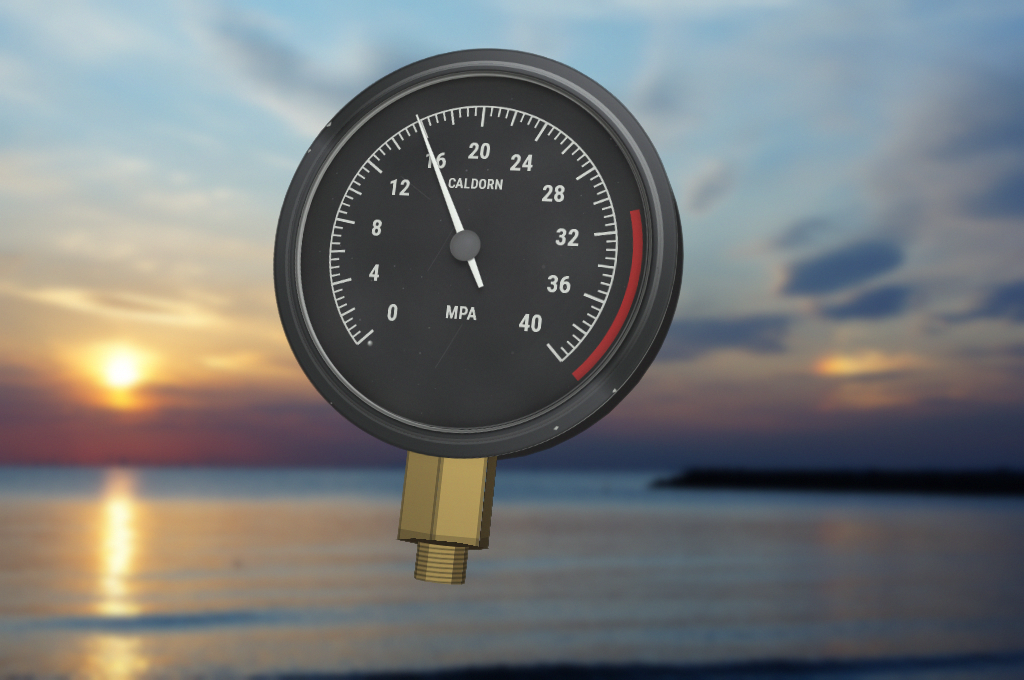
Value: 16 MPa
